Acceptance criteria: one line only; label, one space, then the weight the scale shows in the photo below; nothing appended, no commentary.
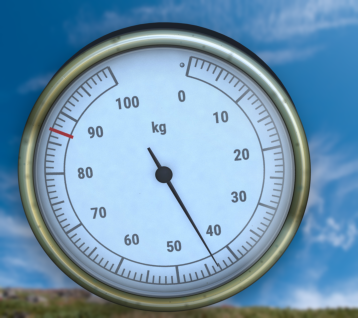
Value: 43 kg
